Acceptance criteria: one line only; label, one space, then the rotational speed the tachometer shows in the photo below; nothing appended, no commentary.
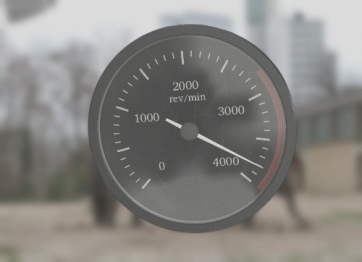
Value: 3800 rpm
